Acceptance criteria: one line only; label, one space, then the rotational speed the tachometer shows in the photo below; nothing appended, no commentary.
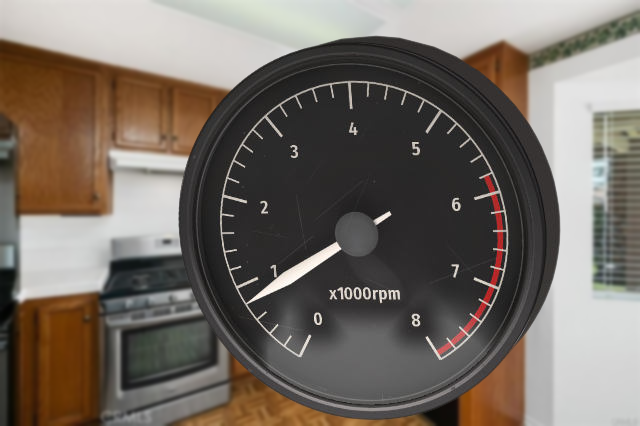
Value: 800 rpm
